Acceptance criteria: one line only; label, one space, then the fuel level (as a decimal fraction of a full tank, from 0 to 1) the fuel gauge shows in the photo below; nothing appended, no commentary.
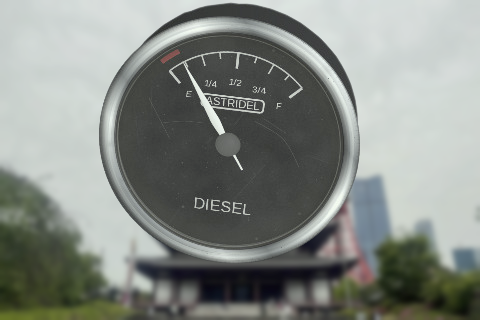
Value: 0.125
